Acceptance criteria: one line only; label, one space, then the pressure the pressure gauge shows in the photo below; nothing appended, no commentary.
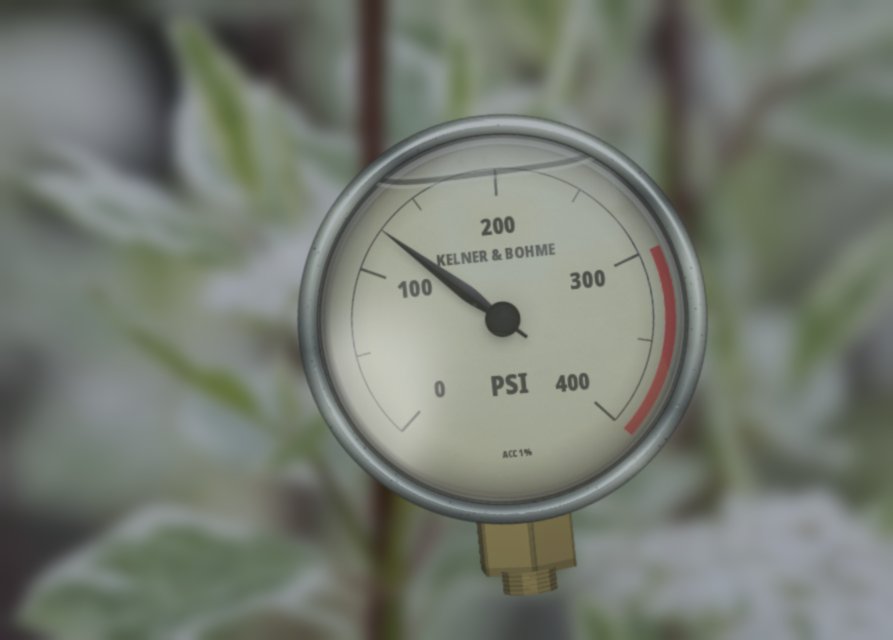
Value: 125 psi
